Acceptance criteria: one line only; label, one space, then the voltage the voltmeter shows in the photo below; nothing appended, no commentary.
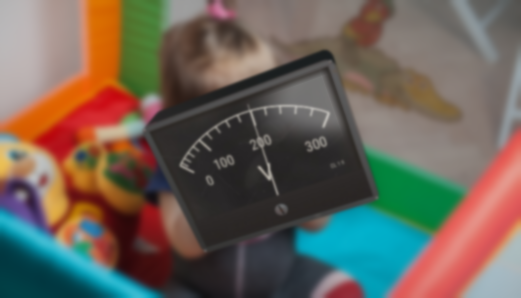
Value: 200 V
